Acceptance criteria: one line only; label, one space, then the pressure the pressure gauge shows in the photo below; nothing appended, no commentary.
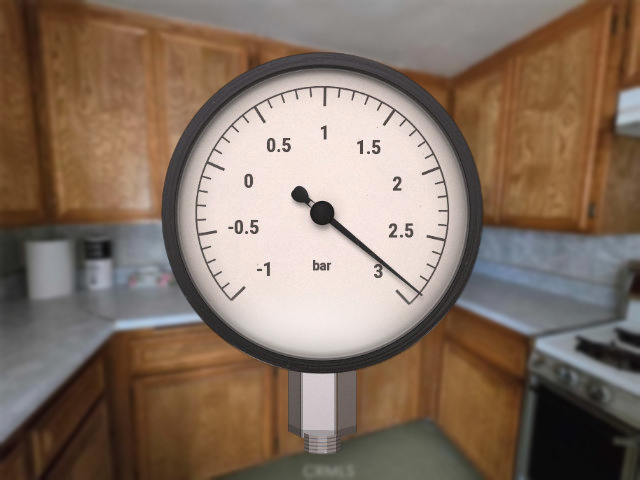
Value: 2.9 bar
